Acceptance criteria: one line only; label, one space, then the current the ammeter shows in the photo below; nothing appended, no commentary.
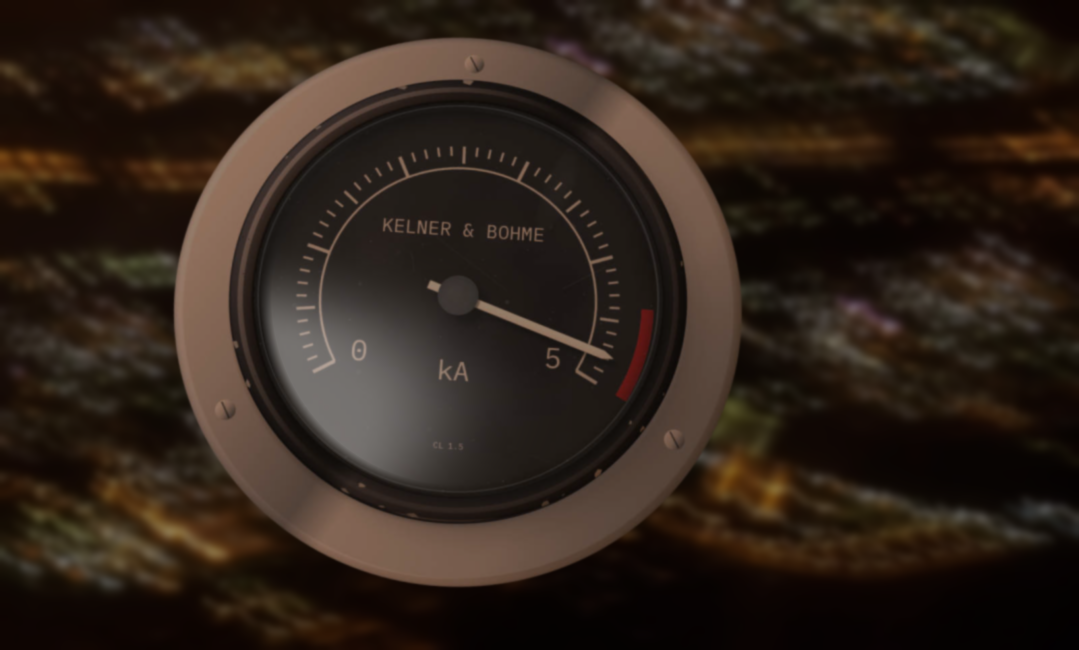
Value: 4.8 kA
